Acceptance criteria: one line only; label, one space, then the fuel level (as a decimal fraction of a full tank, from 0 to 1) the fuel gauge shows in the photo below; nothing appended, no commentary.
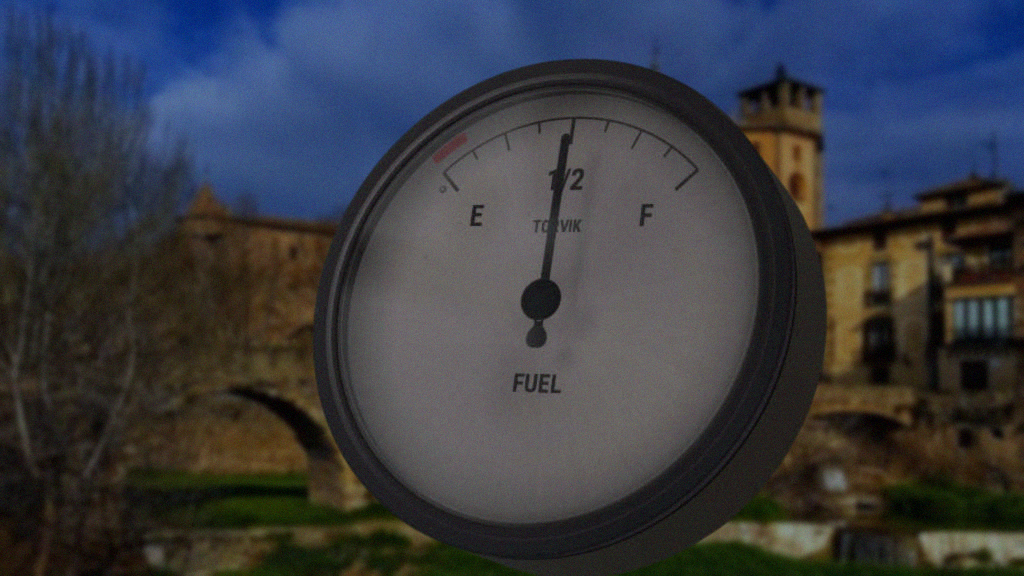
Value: 0.5
